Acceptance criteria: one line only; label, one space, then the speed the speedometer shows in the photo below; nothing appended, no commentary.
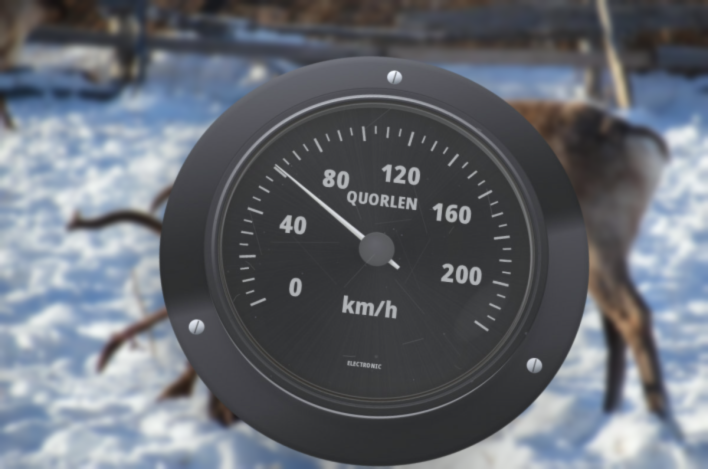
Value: 60 km/h
